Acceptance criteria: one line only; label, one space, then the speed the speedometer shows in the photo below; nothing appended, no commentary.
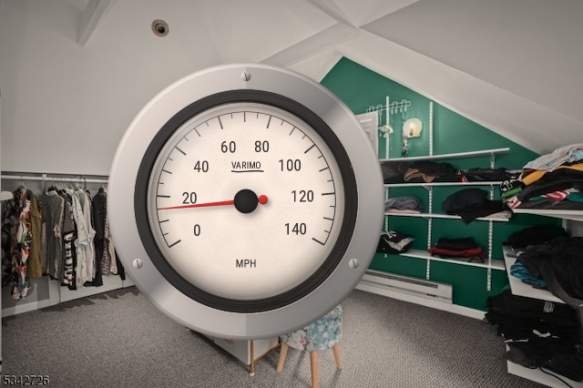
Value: 15 mph
